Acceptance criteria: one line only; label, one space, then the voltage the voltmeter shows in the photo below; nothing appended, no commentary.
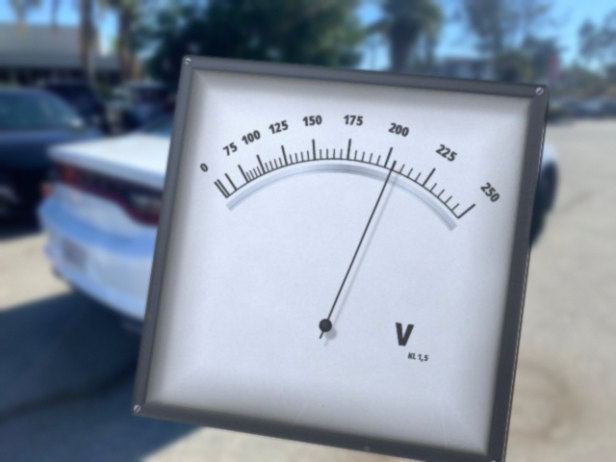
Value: 205 V
